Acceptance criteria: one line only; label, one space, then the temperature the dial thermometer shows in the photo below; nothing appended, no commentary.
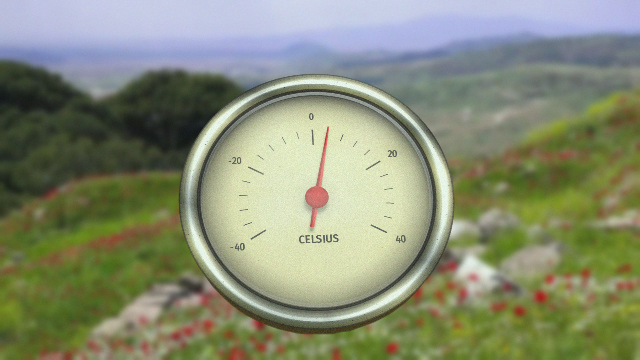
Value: 4 °C
